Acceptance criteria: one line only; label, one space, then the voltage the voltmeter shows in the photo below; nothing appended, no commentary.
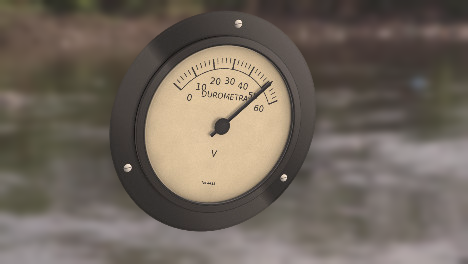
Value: 50 V
